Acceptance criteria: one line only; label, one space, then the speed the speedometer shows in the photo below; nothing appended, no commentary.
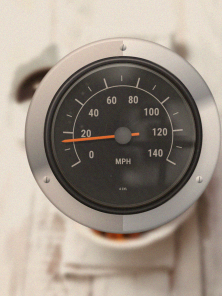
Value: 15 mph
